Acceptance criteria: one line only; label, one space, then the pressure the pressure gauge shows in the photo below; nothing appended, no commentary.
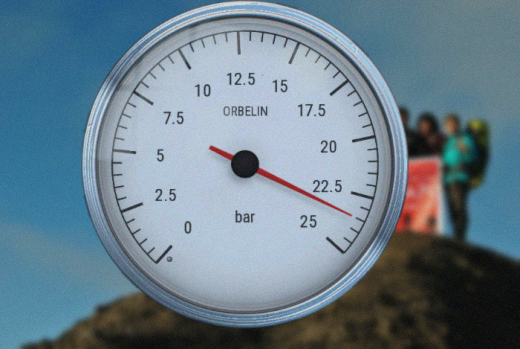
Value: 23.5 bar
